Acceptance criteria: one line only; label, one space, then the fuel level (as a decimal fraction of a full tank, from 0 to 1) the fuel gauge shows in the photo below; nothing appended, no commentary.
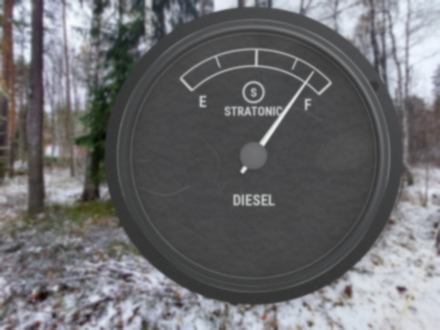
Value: 0.875
